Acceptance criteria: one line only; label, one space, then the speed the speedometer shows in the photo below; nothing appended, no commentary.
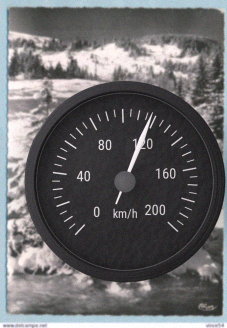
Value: 117.5 km/h
